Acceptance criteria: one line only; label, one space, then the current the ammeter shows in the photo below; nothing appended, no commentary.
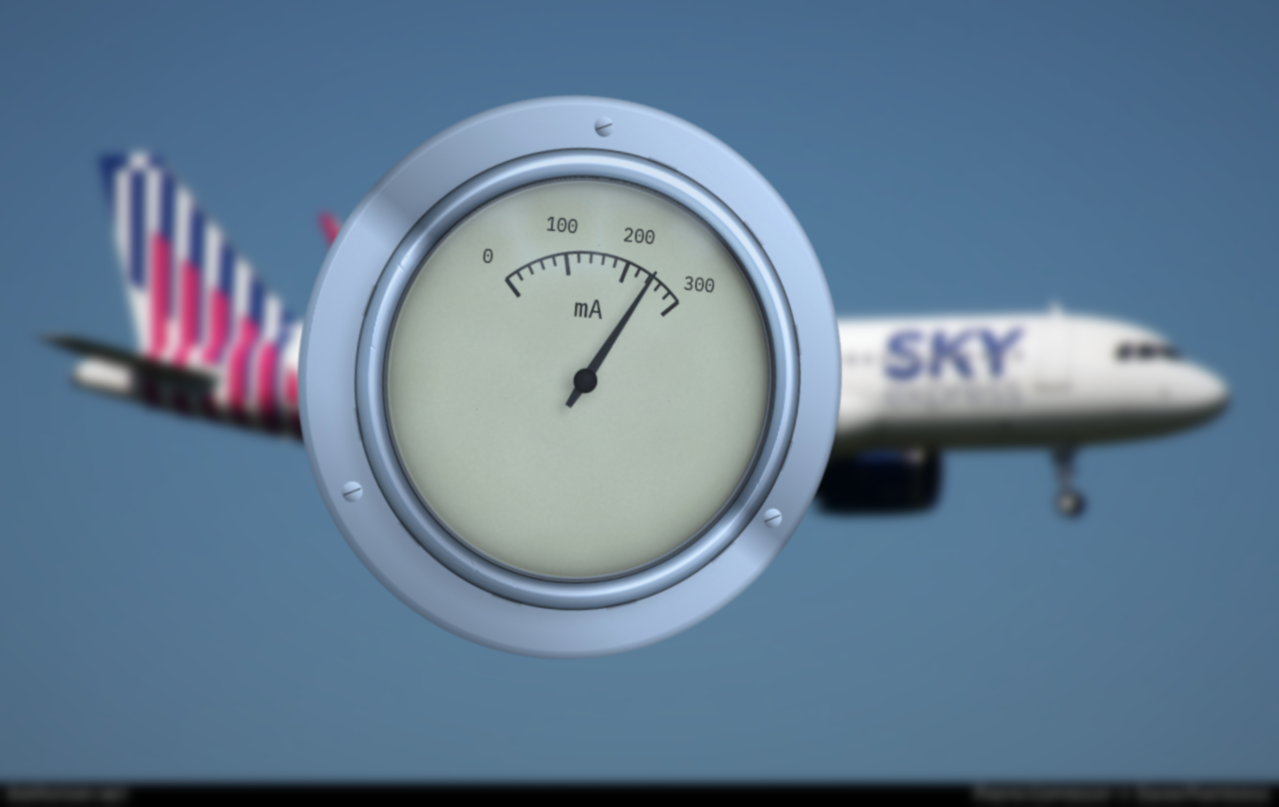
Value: 240 mA
